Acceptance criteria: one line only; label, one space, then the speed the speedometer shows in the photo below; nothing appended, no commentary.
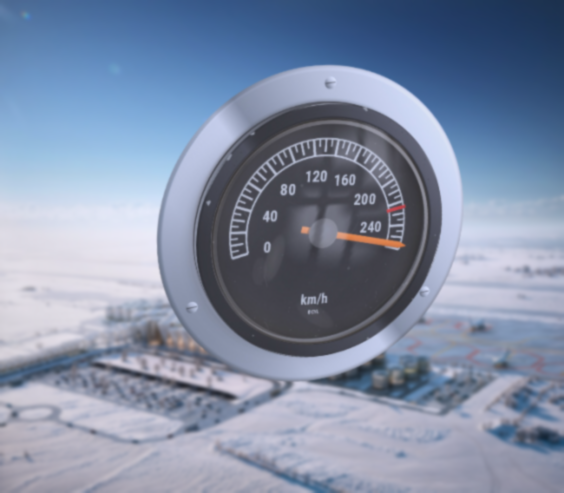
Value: 255 km/h
